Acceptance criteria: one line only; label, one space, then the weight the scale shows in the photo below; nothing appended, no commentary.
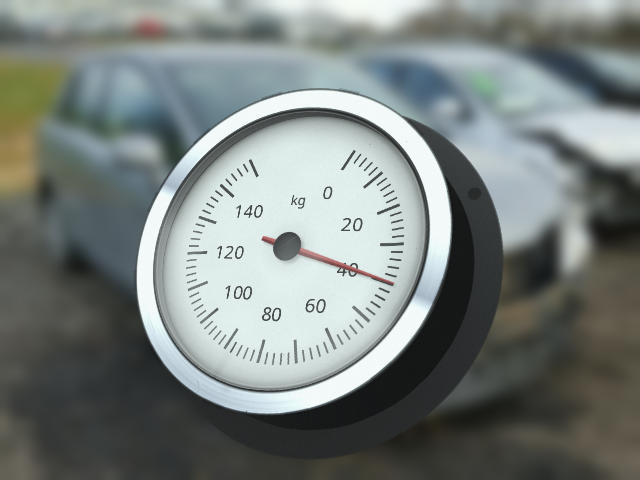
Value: 40 kg
